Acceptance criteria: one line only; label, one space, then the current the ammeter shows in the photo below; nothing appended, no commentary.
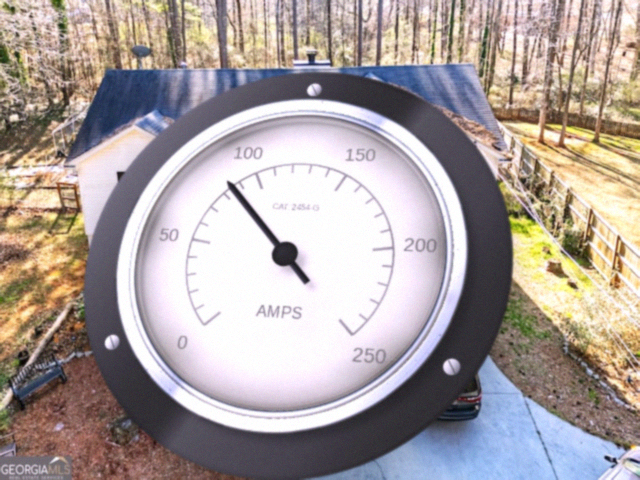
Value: 85 A
